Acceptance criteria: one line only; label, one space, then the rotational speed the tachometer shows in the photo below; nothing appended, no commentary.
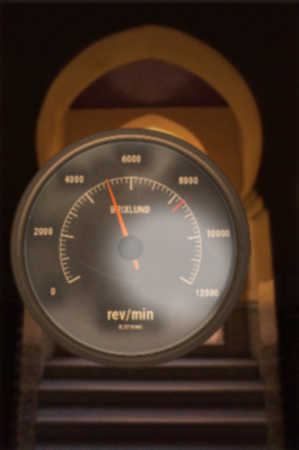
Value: 5000 rpm
